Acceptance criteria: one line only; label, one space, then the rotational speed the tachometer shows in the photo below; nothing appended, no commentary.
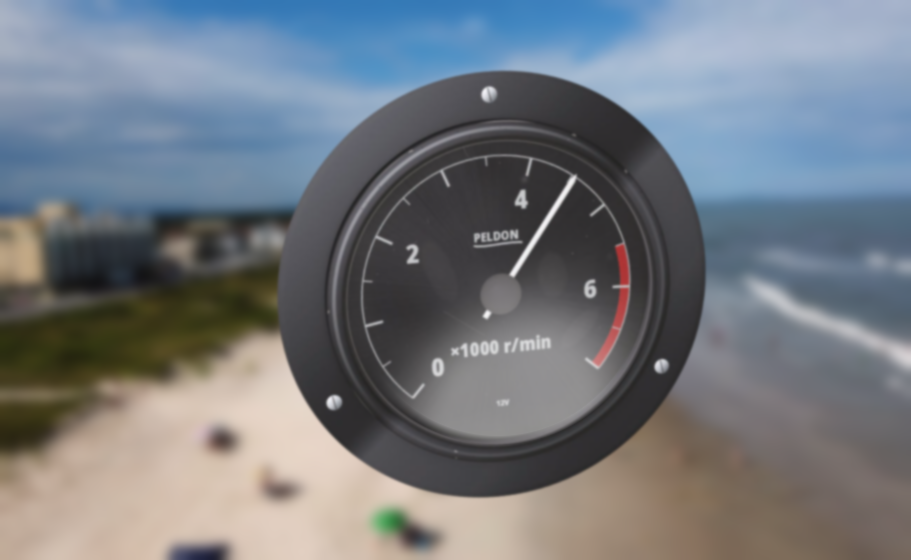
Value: 4500 rpm
